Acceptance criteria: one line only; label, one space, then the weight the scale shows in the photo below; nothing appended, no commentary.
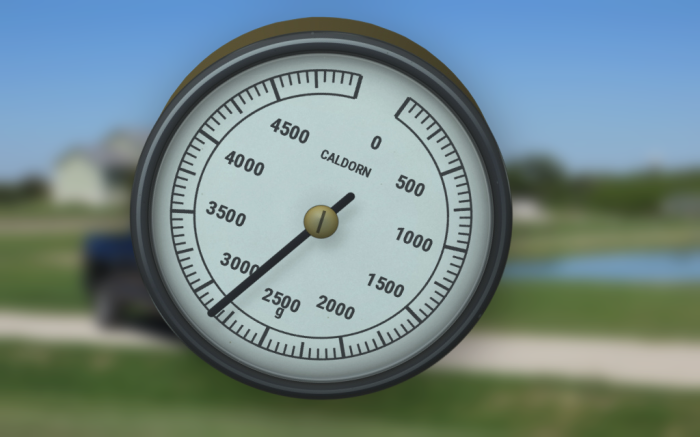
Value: 2850 g
